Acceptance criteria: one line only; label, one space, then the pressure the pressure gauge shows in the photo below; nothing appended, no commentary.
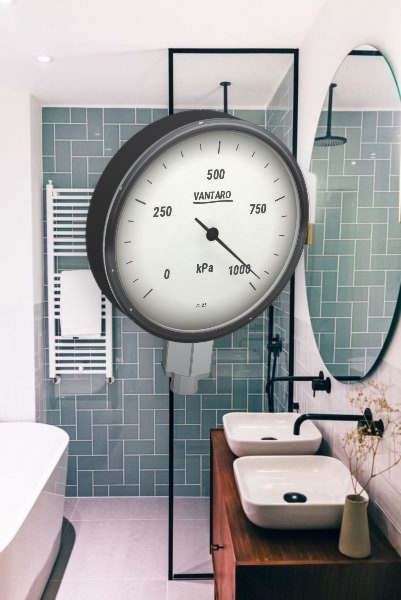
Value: 975 kPa
